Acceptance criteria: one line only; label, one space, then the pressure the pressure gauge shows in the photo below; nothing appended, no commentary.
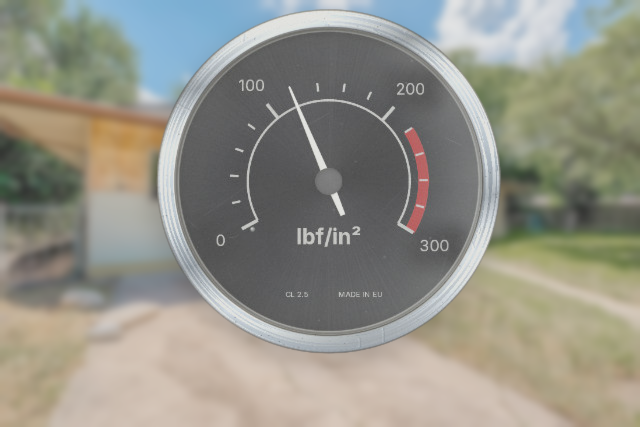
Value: 120 psi
